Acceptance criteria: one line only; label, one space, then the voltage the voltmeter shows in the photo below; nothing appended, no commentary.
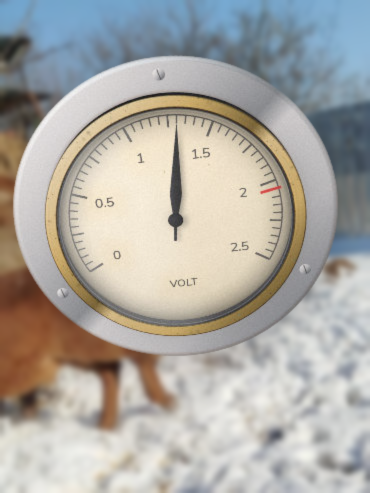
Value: 1.3 V
